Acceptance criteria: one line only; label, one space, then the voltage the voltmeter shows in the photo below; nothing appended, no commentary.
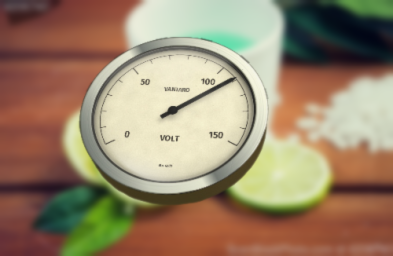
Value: 110 V
